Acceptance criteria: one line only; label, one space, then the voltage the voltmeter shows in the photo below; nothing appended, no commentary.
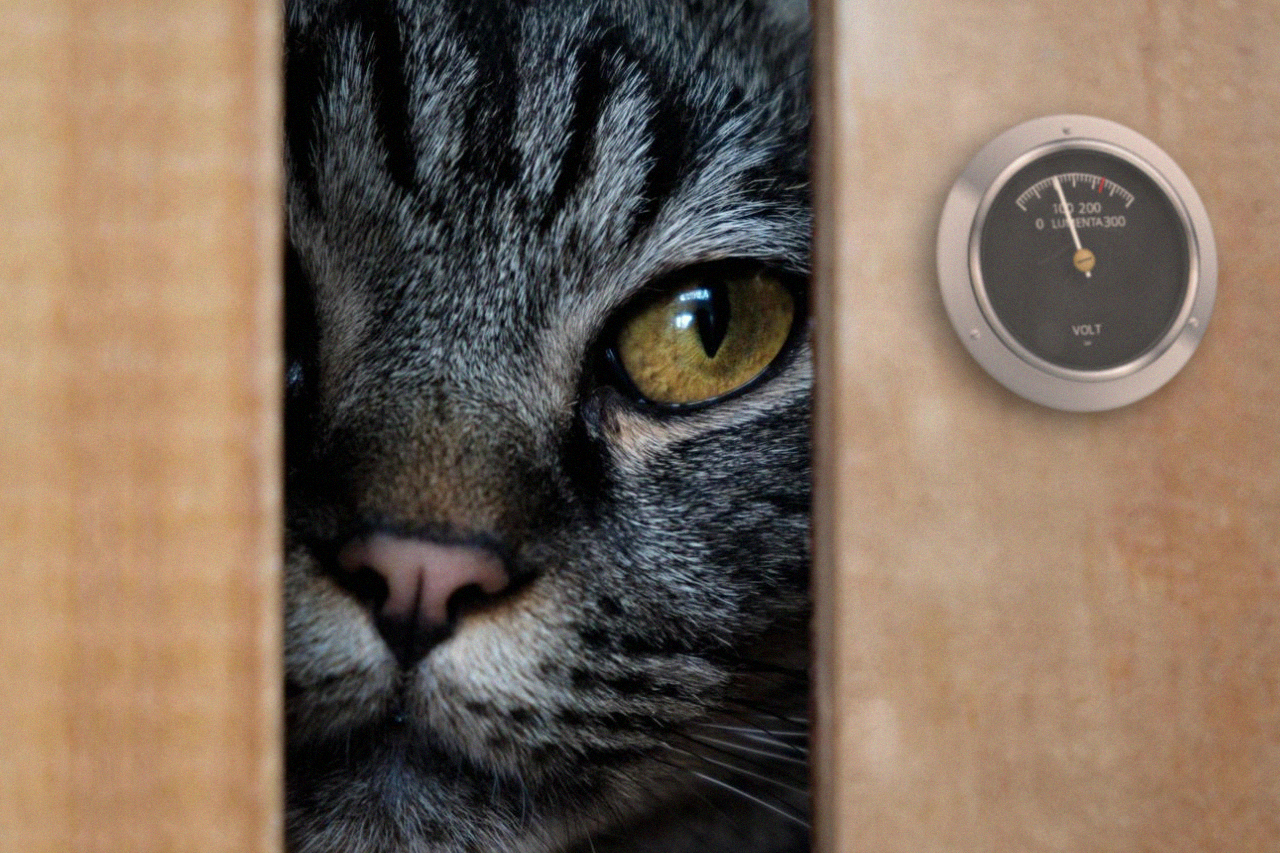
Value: 100 V
